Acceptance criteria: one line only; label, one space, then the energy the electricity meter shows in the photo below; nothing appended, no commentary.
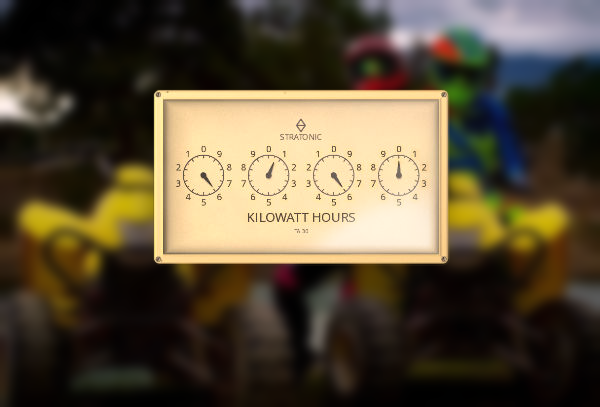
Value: 6060 kWh
